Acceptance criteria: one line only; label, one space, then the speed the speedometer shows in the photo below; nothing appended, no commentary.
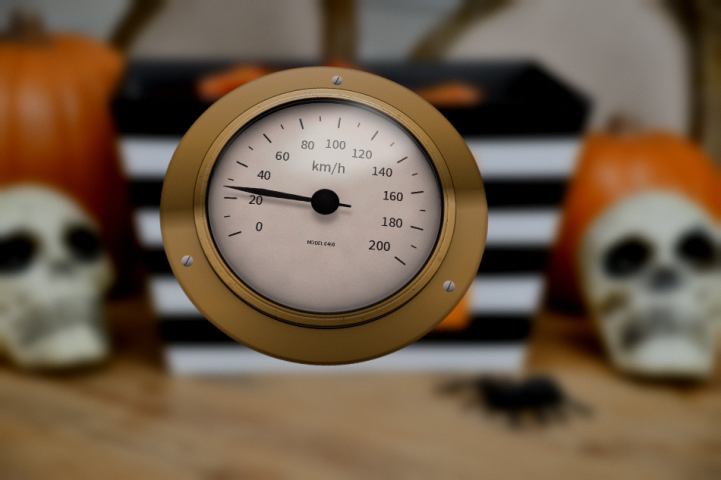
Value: 25 km/h
